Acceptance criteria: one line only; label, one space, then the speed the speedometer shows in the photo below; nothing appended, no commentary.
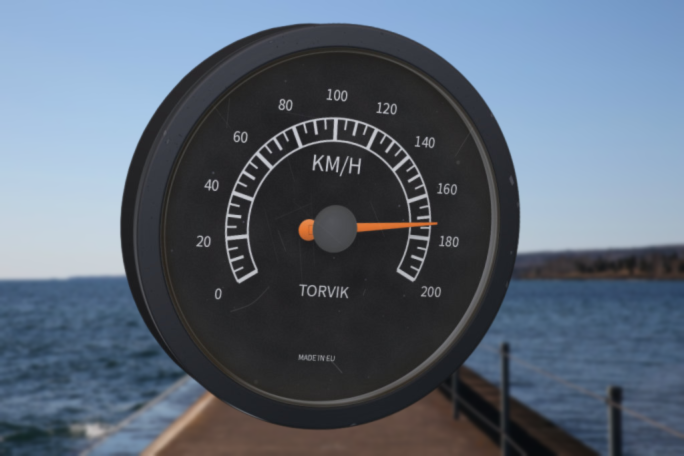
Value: 172.5 km/h
